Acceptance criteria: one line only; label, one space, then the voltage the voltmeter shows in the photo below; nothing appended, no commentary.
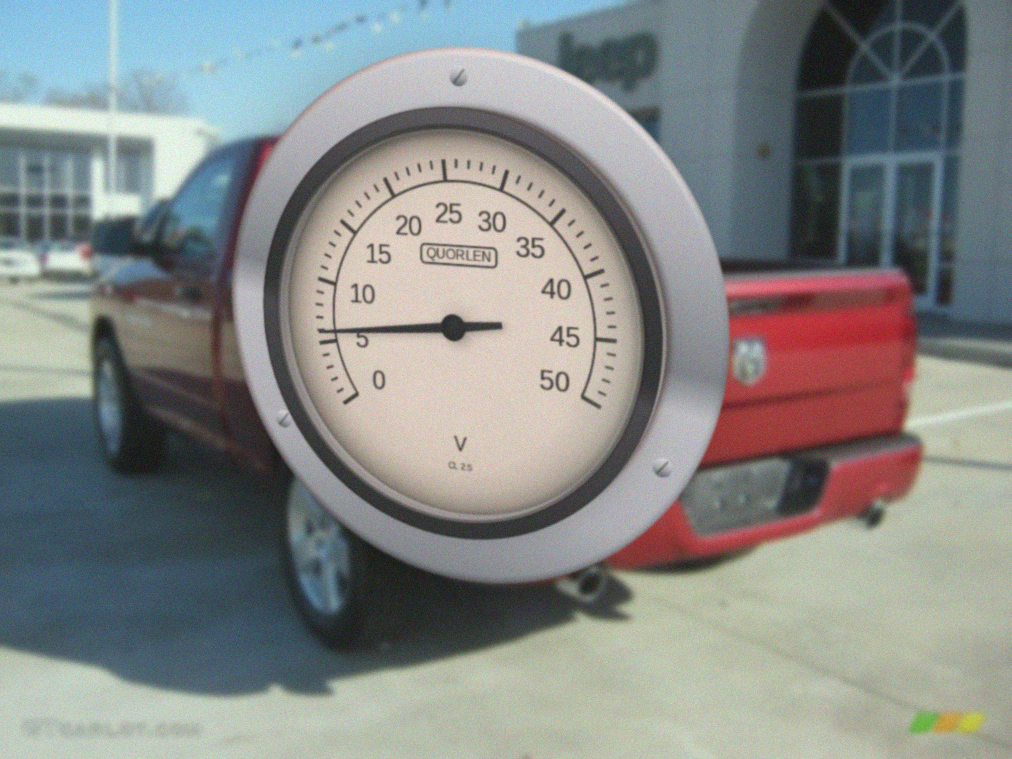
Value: 6 V
